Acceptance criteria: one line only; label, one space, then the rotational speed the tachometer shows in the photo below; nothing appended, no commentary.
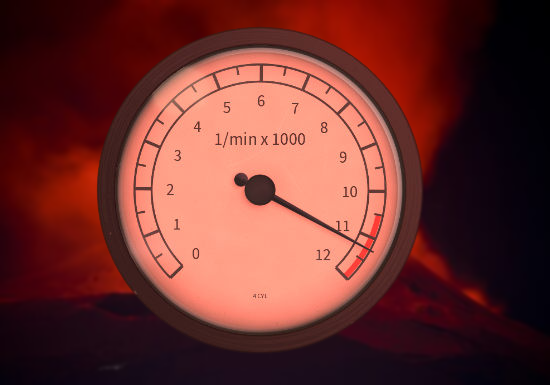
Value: 11250 rpm
